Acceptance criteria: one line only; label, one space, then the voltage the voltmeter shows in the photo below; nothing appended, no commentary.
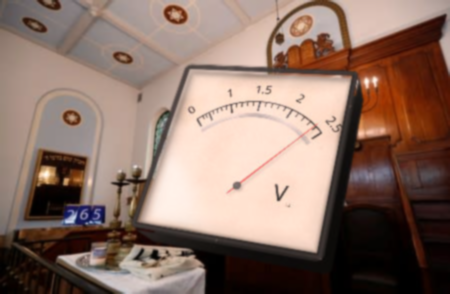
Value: 2.4 V
